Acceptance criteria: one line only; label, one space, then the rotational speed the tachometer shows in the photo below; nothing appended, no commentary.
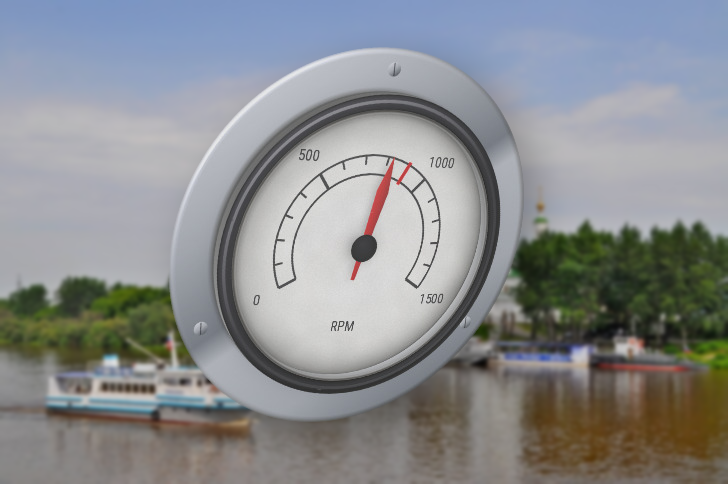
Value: 800 rpm
